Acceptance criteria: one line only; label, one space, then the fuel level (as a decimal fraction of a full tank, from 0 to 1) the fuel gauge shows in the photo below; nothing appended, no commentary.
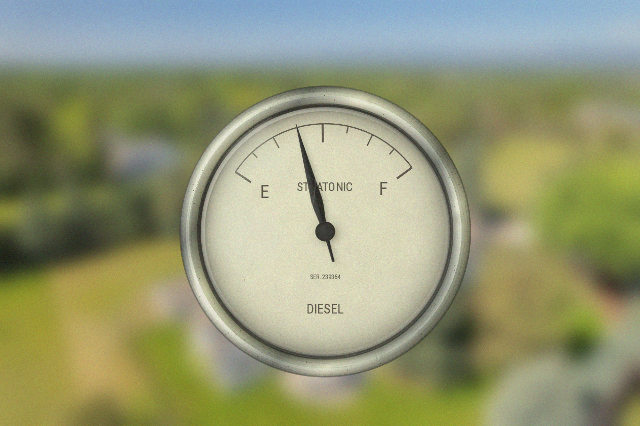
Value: 0.375
